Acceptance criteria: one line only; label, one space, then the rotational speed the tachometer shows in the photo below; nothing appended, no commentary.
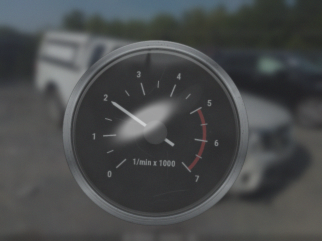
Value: 2000 rpm
